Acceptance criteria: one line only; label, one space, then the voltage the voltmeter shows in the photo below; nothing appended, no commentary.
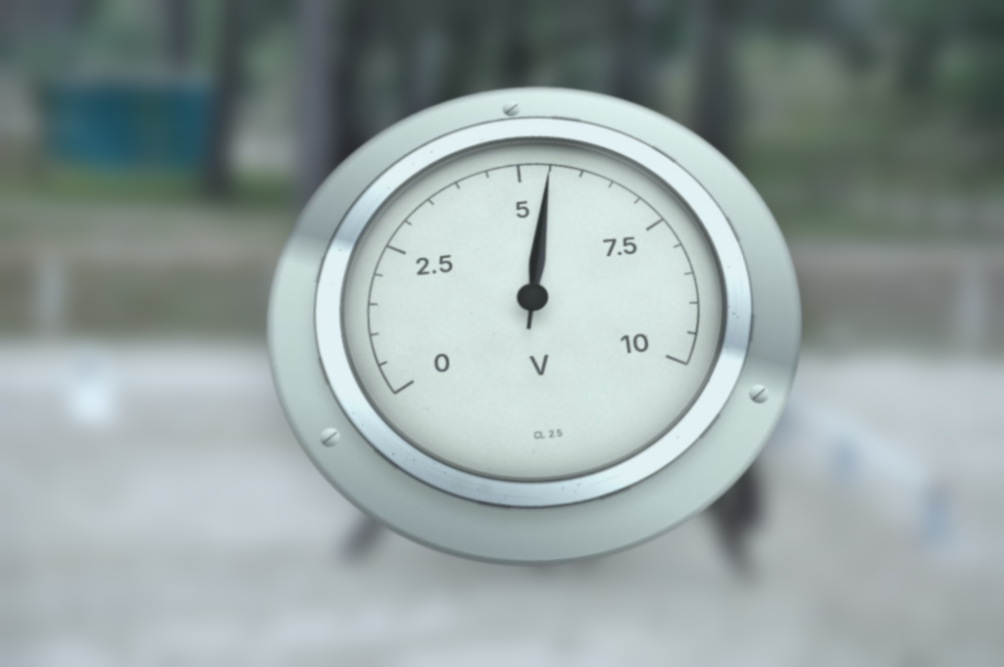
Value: 5.5 V
